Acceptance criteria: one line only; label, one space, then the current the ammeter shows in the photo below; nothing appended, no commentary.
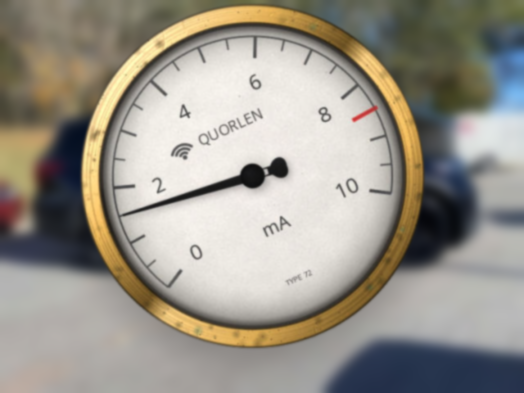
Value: 1.5 mA
